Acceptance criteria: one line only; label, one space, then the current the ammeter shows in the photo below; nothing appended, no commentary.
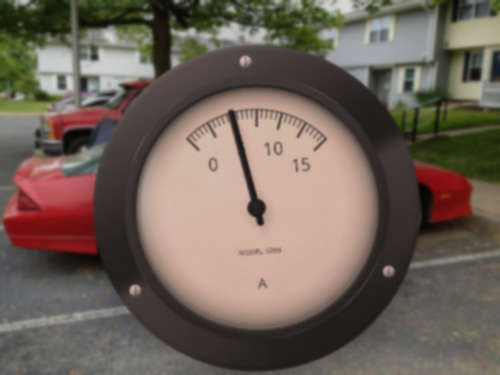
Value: 5 A
